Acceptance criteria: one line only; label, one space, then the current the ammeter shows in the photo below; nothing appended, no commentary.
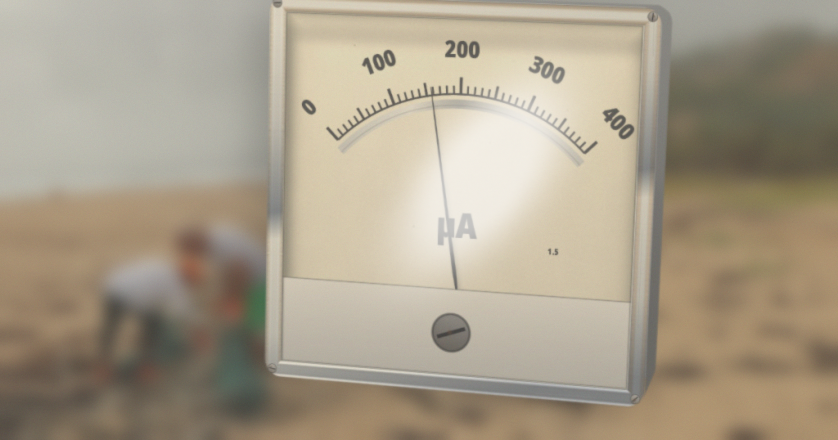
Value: 160 µA
